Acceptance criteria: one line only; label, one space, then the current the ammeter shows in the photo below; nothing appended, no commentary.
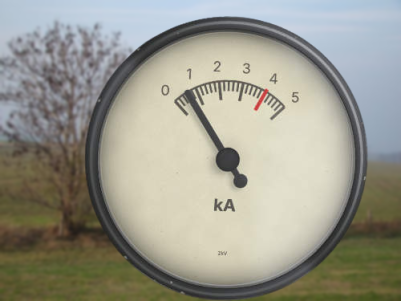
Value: 0.6 kA
